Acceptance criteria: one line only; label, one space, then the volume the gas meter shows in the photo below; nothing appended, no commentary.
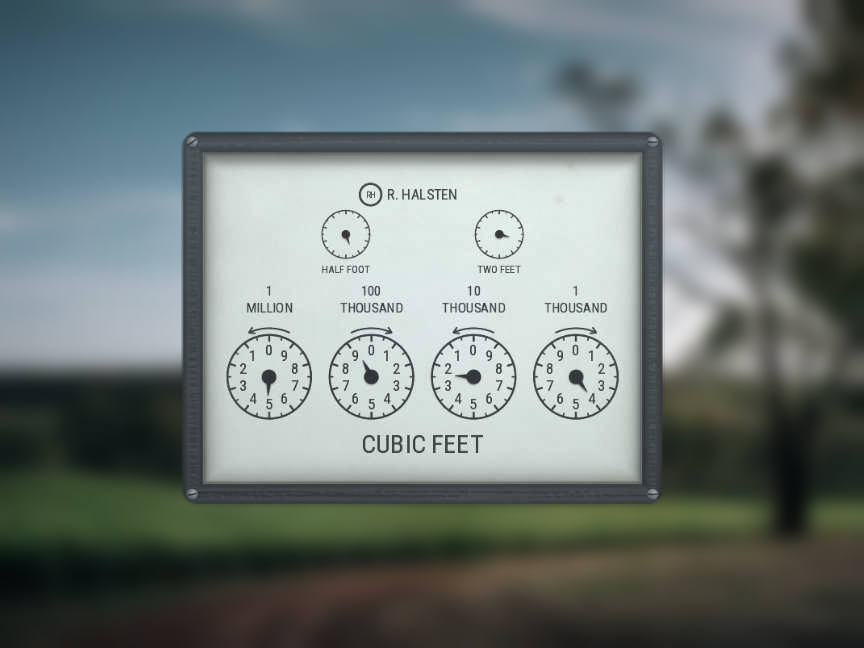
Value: 492400 ft³
